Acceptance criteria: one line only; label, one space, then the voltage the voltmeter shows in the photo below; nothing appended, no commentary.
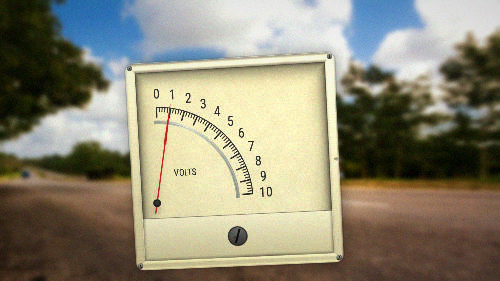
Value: 1 V
